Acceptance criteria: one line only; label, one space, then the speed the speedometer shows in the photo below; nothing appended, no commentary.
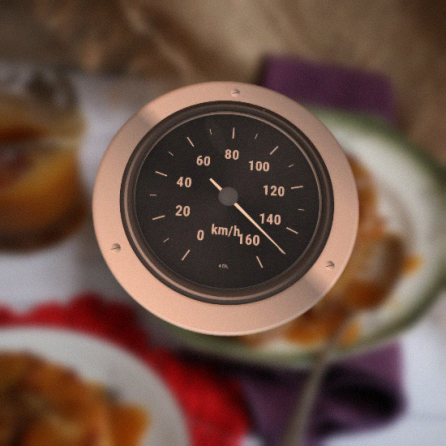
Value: 150 km/h
